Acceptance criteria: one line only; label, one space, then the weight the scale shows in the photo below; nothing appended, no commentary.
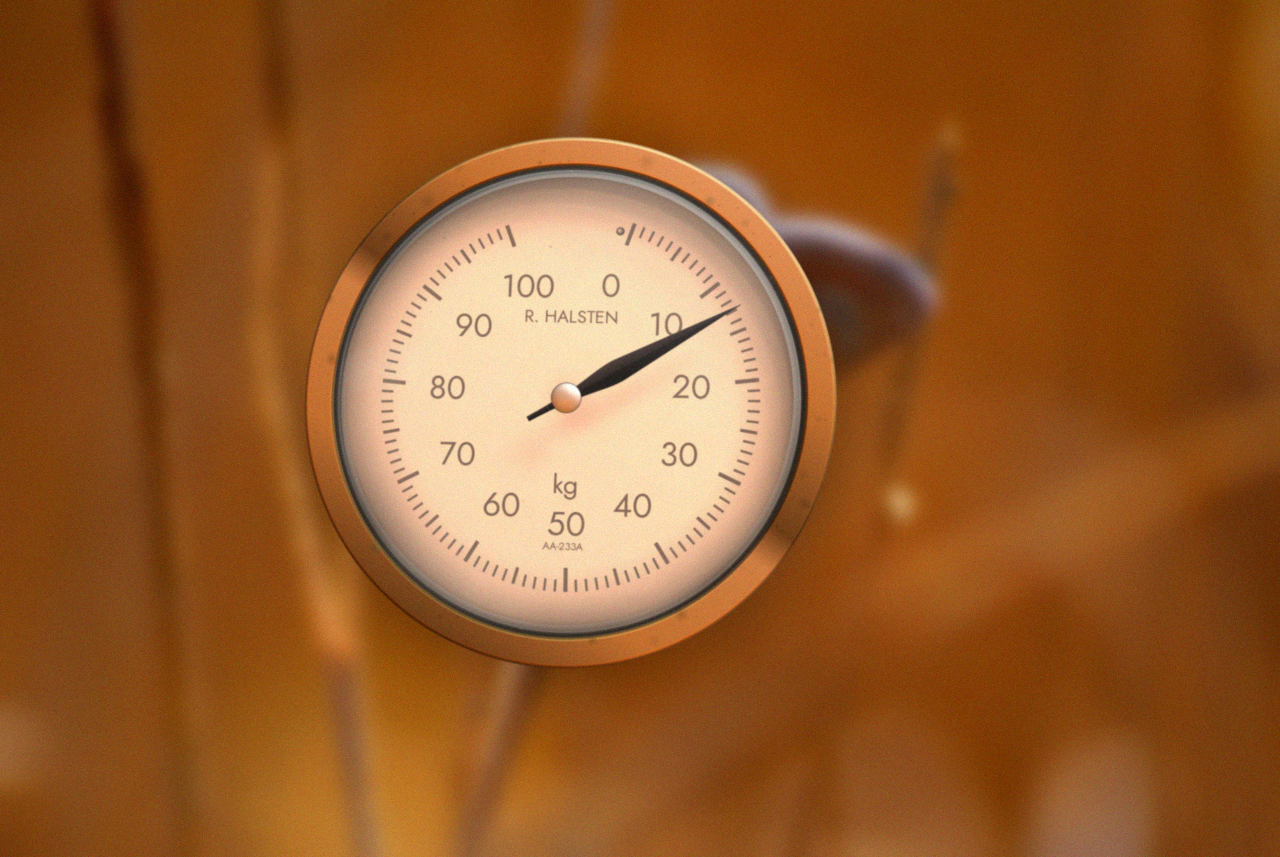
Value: 13 kg
